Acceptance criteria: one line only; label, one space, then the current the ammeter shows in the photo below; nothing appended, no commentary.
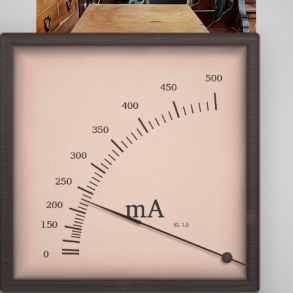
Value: 230 mA
